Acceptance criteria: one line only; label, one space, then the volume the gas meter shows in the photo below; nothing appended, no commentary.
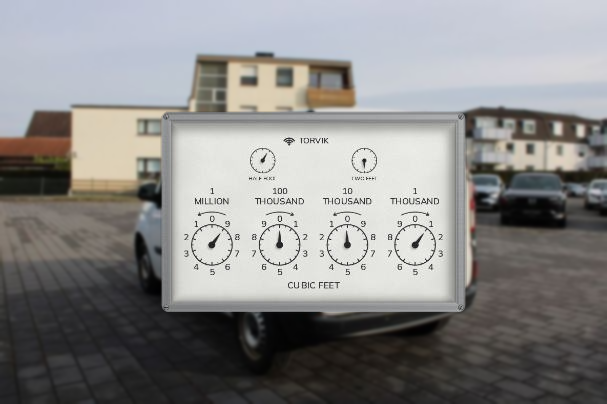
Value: 900100 ft³
